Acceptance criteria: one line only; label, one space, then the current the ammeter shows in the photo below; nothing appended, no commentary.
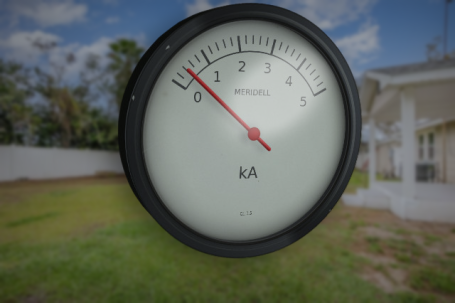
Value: 0.4 kA
